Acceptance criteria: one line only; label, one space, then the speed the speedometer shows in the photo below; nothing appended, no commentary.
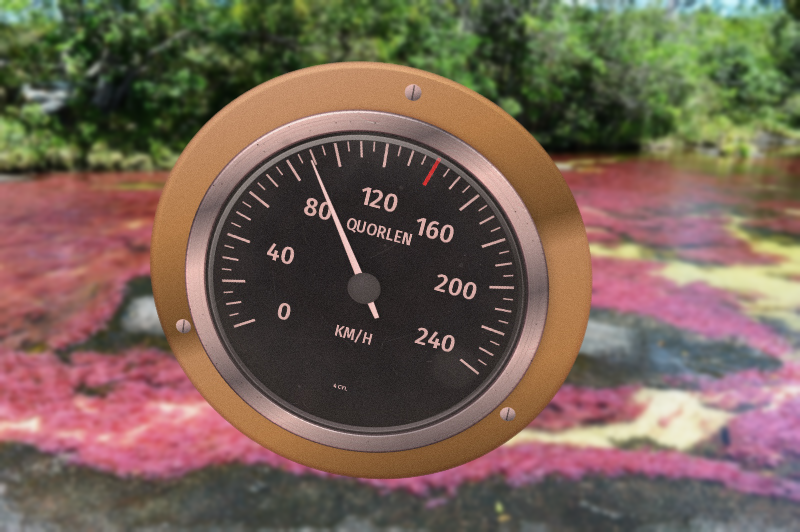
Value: 90 km/h
